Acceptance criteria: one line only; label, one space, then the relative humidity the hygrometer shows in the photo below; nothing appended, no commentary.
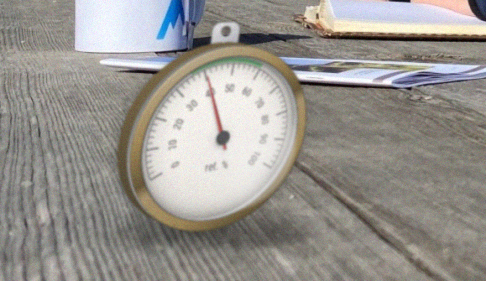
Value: 40 %
